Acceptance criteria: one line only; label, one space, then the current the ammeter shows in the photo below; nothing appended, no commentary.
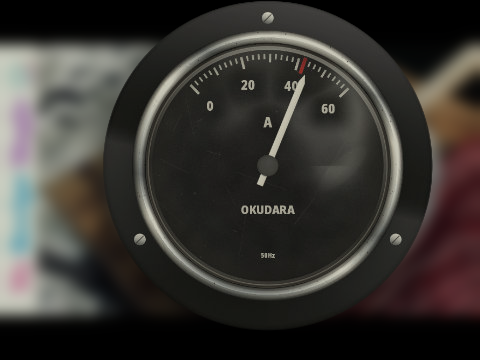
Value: 44 A
